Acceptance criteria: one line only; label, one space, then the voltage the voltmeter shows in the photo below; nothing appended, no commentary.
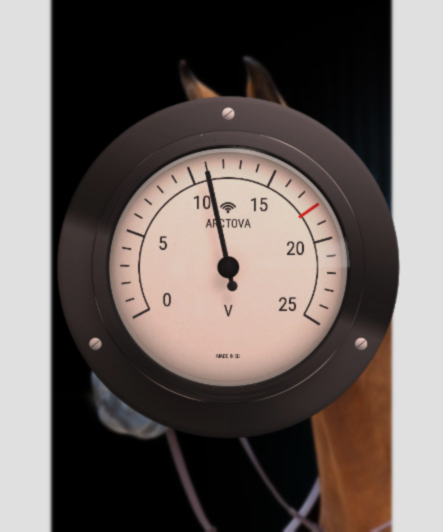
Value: 11 V
